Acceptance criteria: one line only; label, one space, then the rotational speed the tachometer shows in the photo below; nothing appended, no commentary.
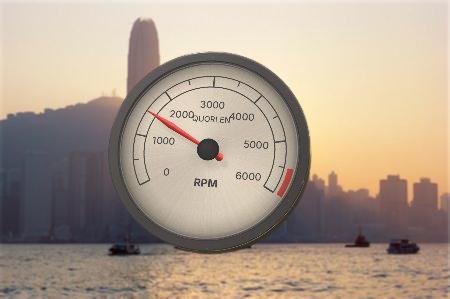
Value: 1500 rpm
